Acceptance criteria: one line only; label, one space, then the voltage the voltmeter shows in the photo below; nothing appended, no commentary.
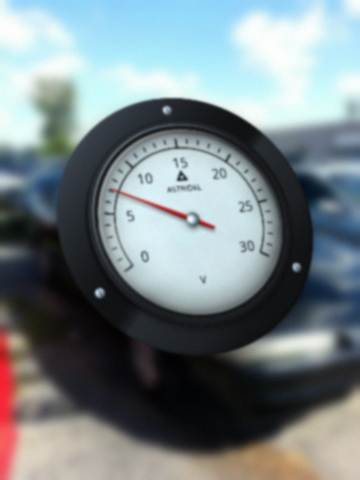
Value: 7 V
